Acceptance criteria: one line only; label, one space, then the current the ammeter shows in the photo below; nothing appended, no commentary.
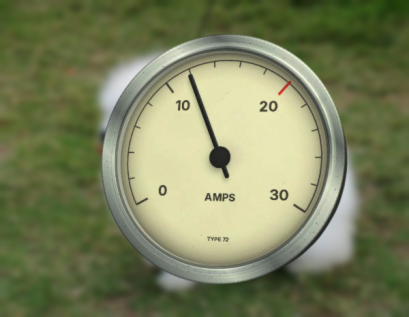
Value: 12 A
